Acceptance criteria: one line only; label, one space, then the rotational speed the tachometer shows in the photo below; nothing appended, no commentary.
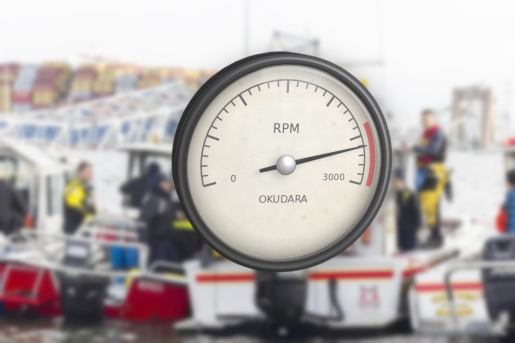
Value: 2600 rpm
